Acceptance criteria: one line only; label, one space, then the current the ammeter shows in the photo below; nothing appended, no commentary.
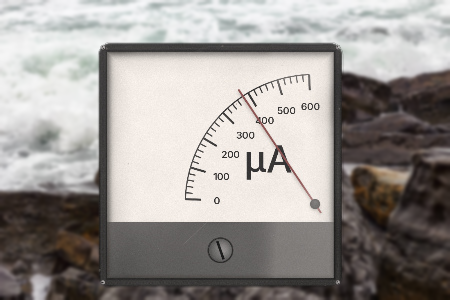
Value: 380 µA
